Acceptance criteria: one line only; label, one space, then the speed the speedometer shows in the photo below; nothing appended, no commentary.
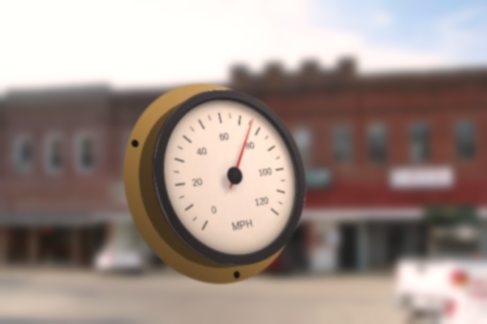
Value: 75 mph
